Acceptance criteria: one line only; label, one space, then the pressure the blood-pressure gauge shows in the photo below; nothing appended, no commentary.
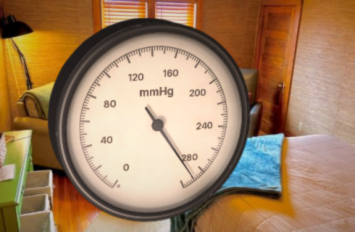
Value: 290 mmHg
